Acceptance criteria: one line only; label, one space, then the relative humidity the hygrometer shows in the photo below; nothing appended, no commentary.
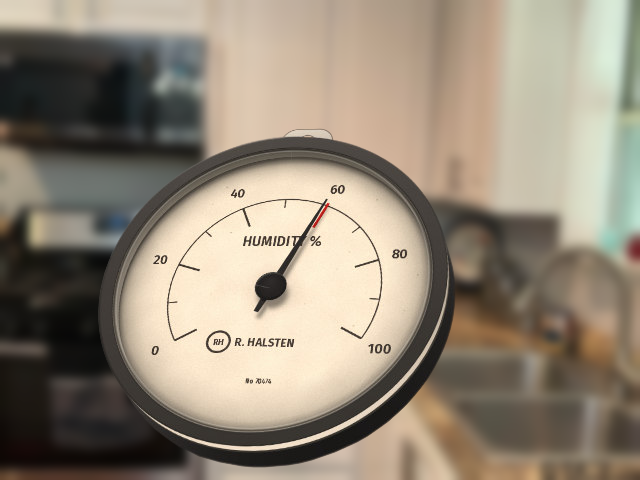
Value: 60 %
